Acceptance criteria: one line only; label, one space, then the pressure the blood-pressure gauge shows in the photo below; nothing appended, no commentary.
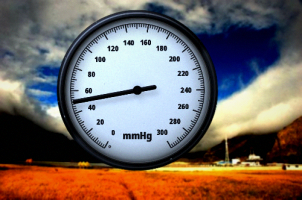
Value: 50 mmHg
